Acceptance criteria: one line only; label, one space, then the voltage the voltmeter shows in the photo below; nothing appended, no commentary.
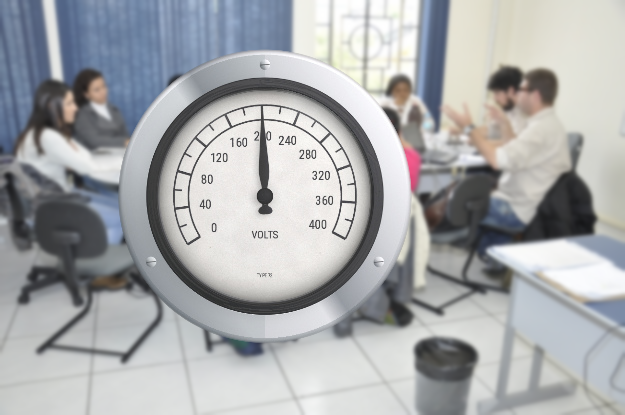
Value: 200 V
